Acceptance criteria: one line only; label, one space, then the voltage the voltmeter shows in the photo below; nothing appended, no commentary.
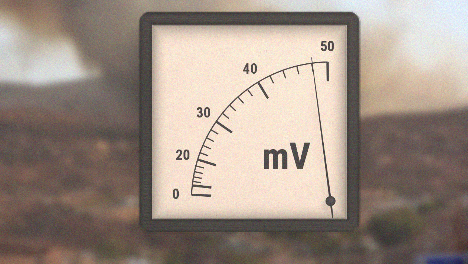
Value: 48 mV
